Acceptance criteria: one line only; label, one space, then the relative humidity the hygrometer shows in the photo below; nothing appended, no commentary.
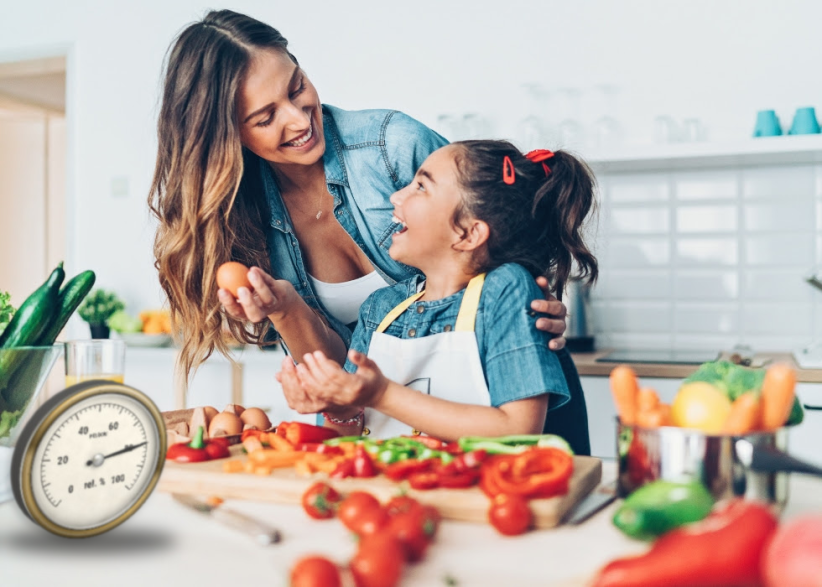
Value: 80 %
